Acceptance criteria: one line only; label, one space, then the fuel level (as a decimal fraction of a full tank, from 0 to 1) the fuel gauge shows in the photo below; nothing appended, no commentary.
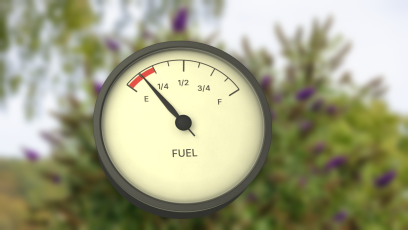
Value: 0.125
